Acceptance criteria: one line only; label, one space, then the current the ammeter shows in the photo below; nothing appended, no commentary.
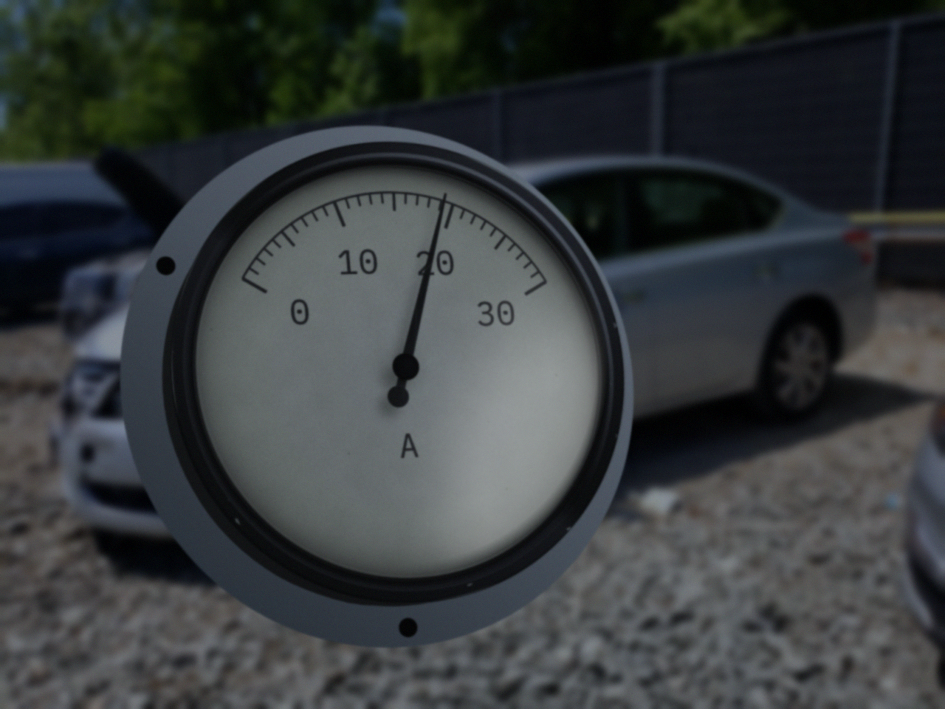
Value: 19 A
